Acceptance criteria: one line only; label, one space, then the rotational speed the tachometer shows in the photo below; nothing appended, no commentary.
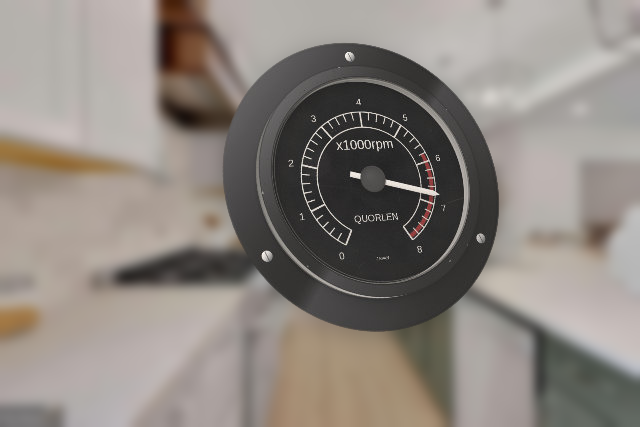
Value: 6800 rpm
